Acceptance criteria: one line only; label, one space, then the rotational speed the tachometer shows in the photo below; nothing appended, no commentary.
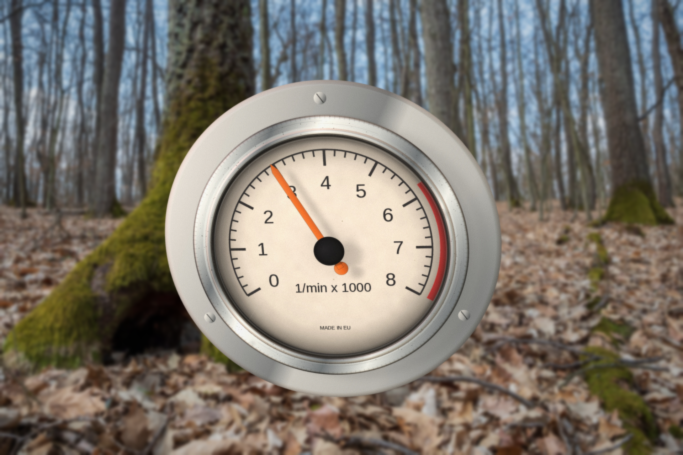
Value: 3000 rpm
